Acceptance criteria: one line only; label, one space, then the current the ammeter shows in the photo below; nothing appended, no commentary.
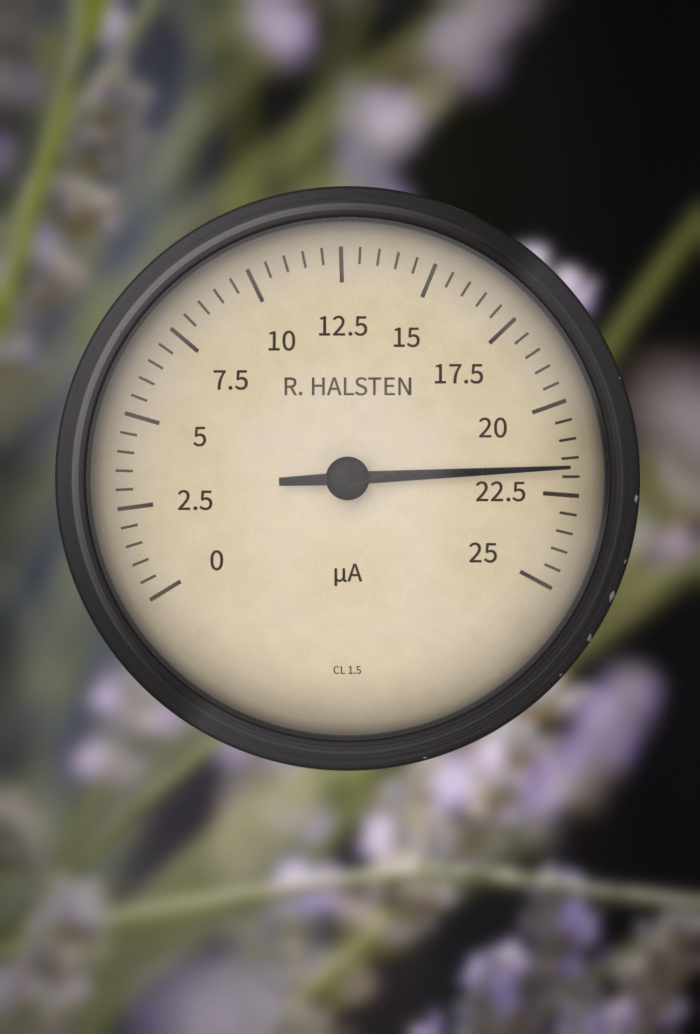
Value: 21.75 µA
